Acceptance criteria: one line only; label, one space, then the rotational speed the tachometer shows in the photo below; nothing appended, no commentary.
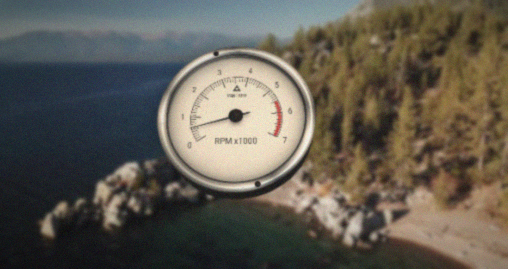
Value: 500 rpm
